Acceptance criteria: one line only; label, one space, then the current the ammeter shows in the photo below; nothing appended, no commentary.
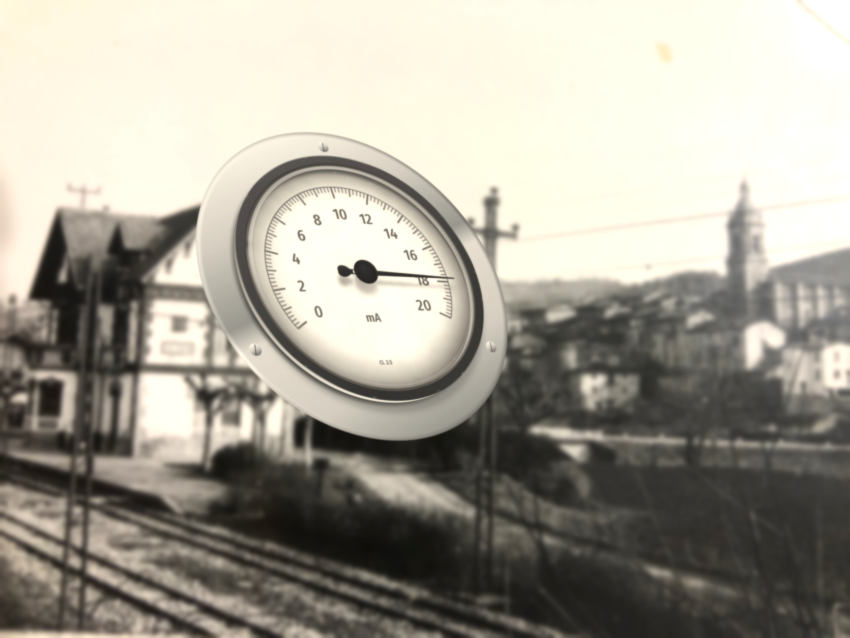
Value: 18 mA
